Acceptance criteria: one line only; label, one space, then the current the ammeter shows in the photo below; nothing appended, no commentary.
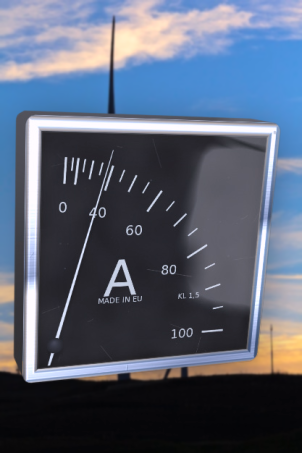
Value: 37.5 A
